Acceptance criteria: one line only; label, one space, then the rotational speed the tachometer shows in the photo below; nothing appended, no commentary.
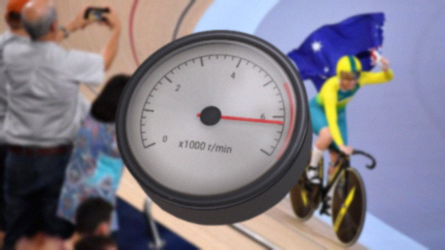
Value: 6200 rpm
